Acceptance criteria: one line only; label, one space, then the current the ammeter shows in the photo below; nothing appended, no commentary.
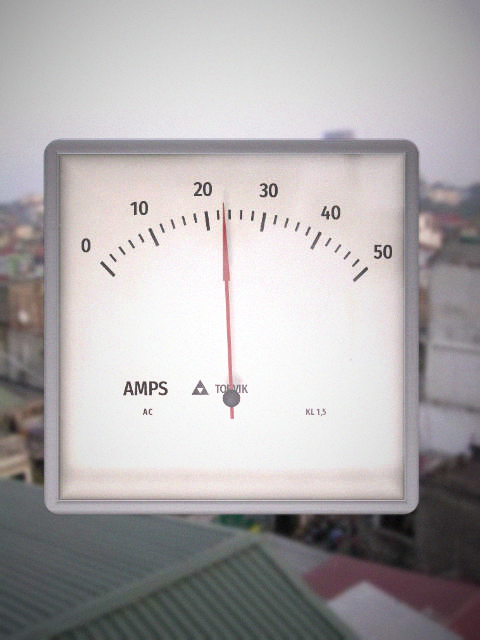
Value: 23 A
